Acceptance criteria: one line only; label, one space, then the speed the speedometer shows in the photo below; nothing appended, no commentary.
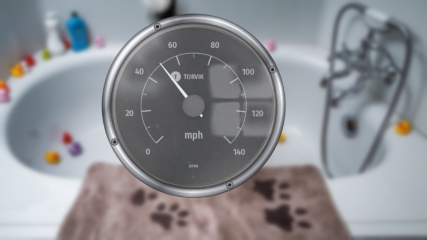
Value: 50 mph
